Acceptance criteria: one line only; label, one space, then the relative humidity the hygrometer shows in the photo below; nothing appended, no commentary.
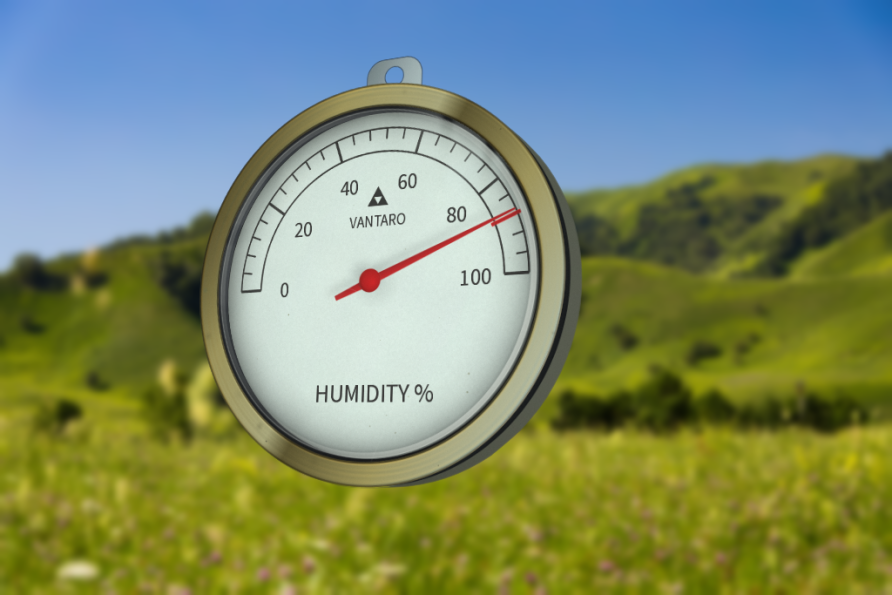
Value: 88 %
